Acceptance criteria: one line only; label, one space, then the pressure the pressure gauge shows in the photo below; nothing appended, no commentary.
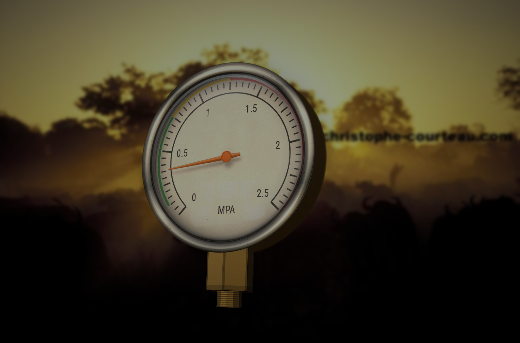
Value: 0.35 MPa
